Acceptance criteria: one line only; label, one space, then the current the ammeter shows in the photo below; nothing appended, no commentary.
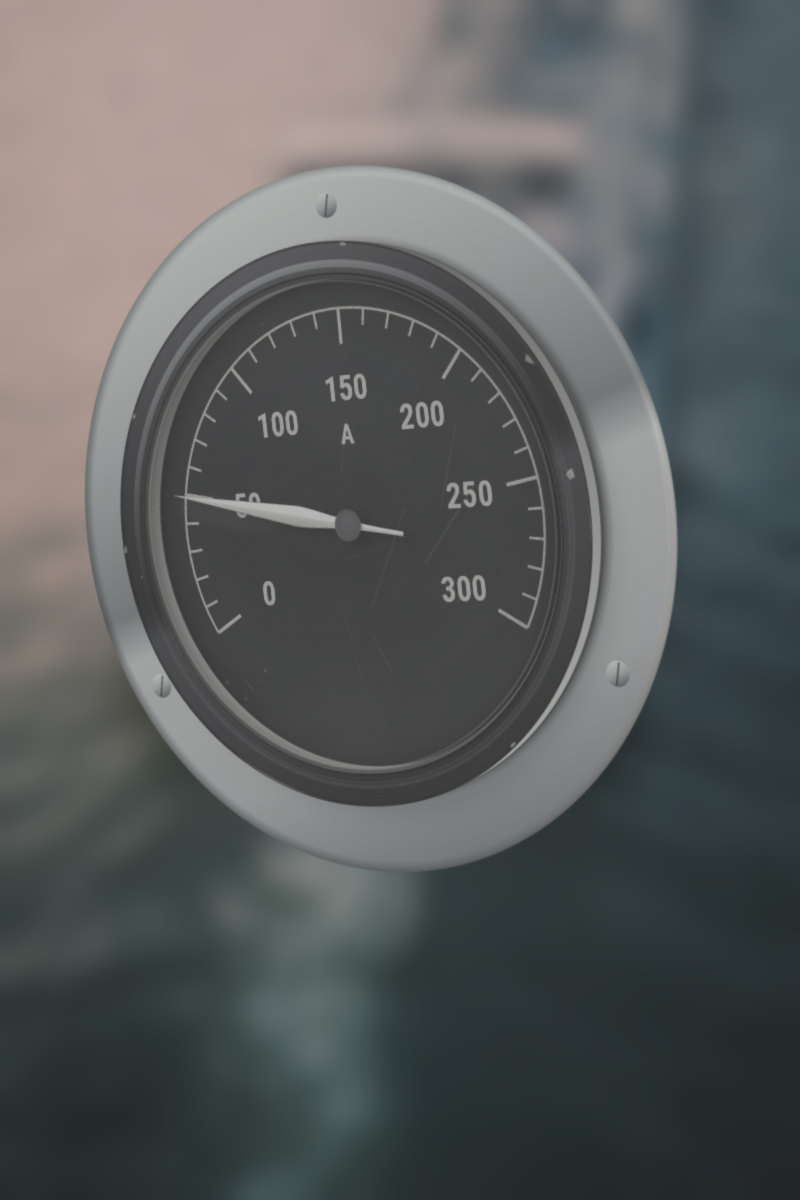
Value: 50 A
